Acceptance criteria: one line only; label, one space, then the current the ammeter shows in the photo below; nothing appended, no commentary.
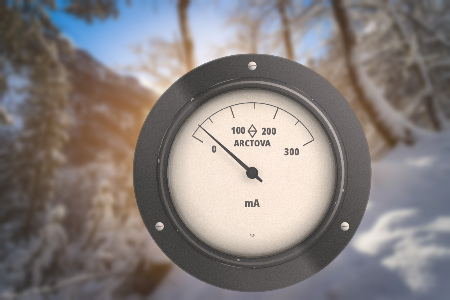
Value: 25 mA
